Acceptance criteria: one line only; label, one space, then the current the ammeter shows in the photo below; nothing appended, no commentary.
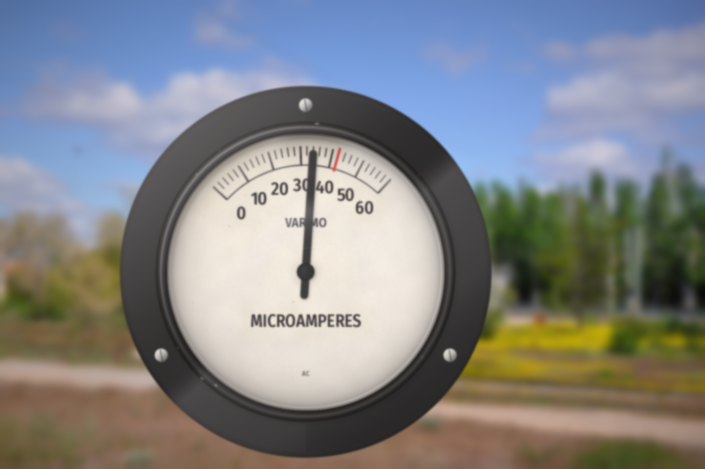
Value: 34 µA
